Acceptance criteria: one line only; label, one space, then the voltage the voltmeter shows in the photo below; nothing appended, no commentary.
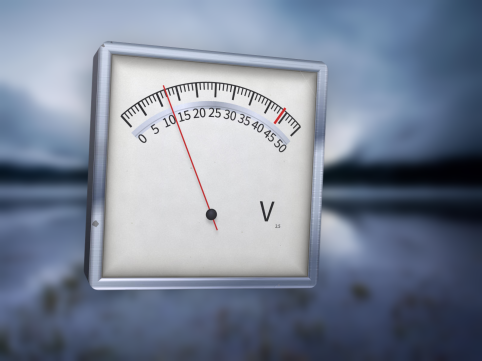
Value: 12 V
